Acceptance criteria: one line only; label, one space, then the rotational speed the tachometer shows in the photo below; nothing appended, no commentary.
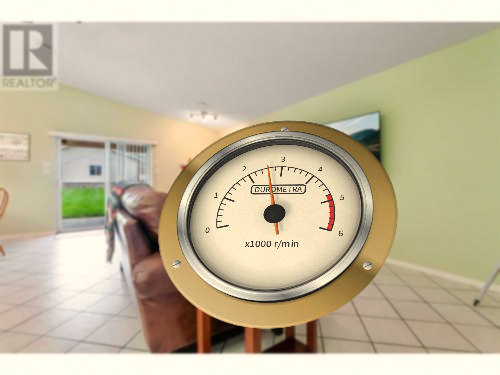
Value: 2600 rpm
